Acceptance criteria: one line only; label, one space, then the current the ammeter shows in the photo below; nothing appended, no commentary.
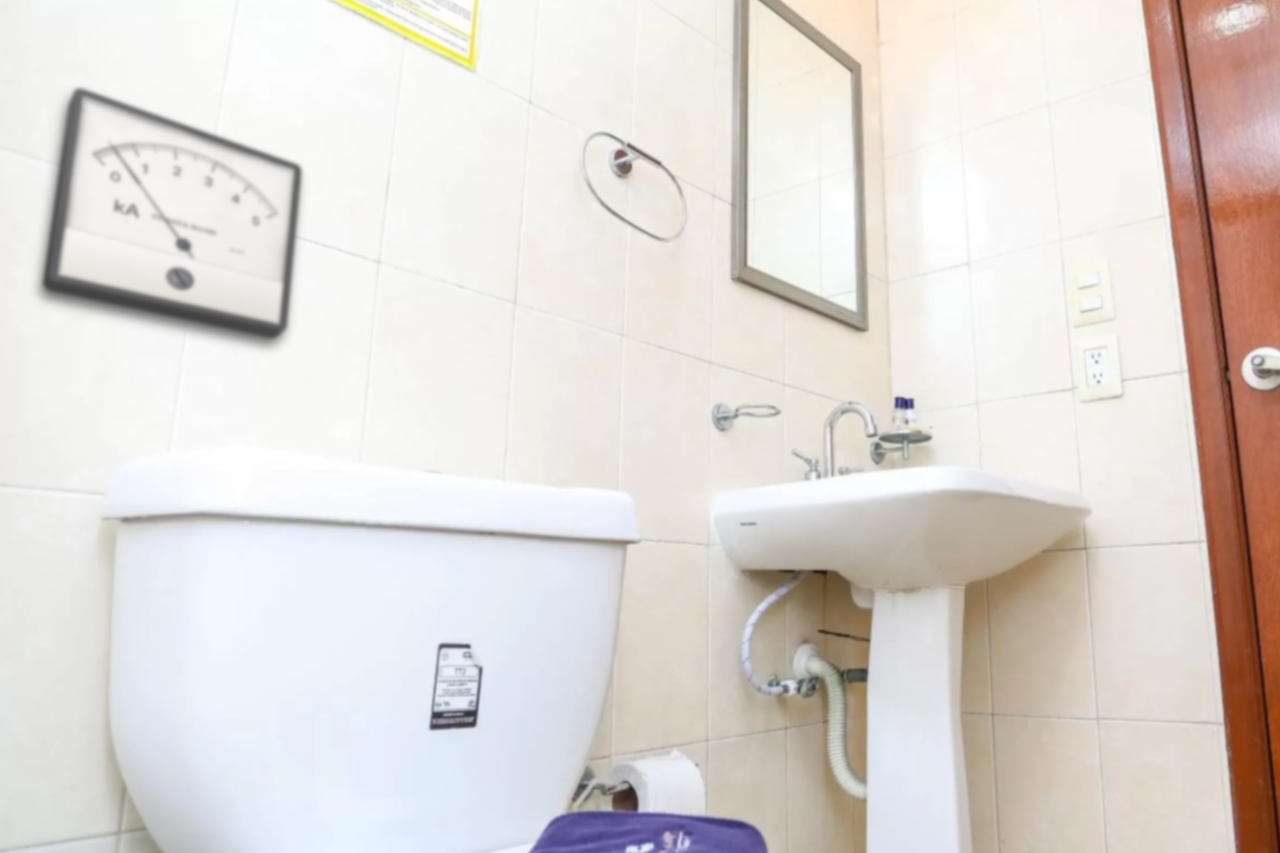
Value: 0.5 kA
